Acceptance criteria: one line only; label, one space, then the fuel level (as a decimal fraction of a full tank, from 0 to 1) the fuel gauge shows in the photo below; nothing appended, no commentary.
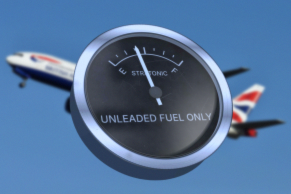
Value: 0.375
